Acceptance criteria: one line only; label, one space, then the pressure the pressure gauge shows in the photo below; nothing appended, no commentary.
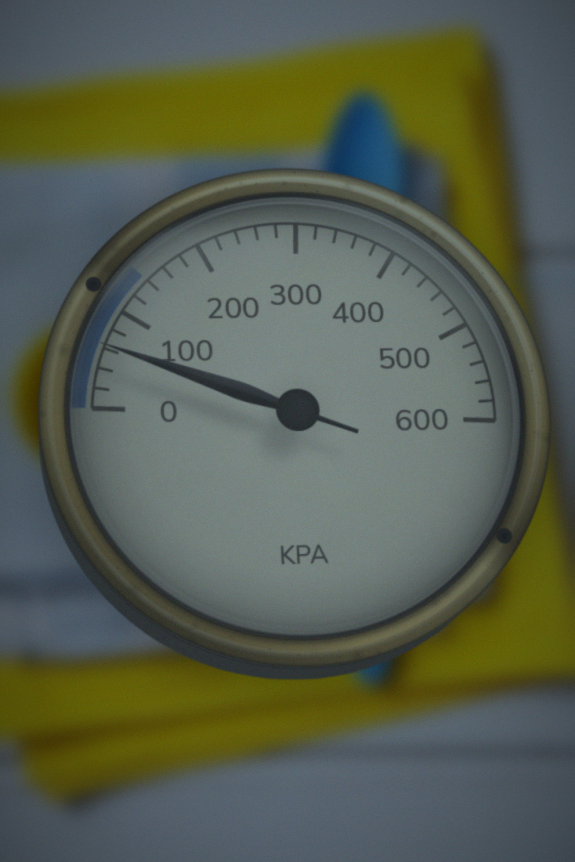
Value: 60 kPa
